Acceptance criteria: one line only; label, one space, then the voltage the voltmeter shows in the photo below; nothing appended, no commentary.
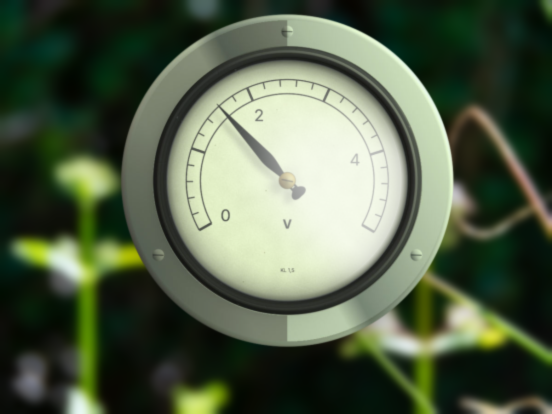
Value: 1.6 V
